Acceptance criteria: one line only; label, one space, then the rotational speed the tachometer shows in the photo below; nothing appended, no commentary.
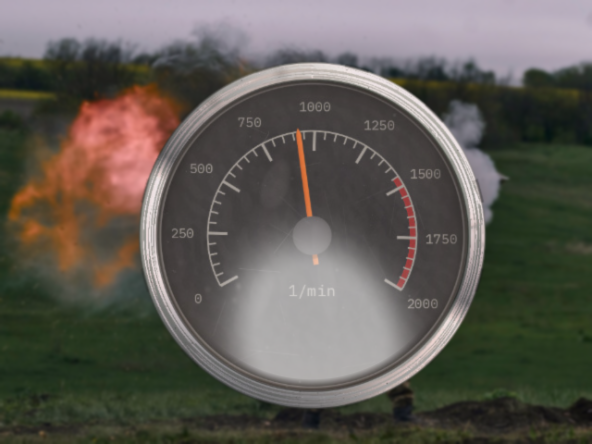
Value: 925 rpm
